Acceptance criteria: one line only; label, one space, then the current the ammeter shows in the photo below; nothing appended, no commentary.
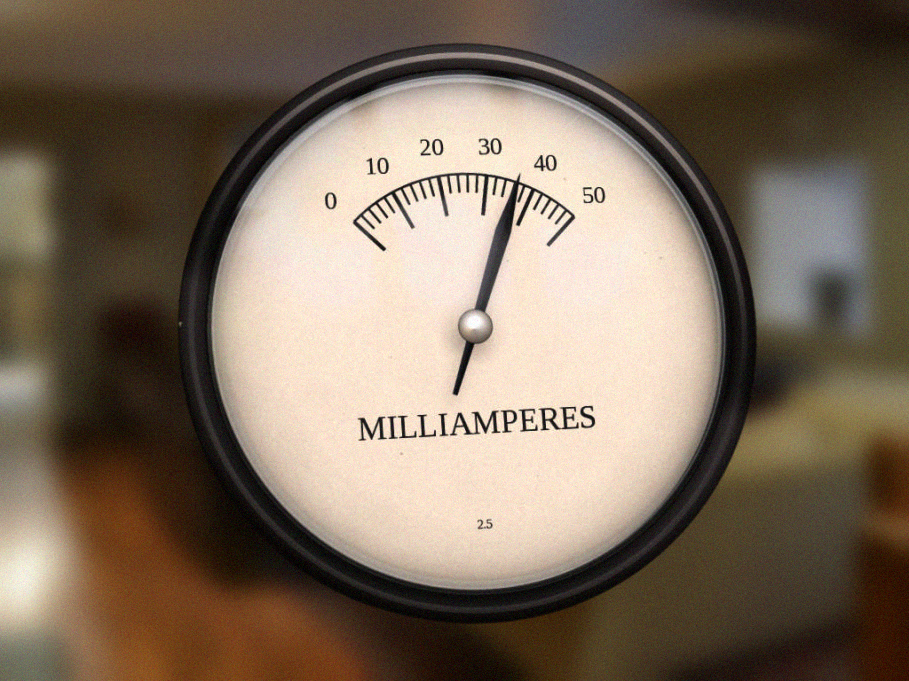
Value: 36 mA
